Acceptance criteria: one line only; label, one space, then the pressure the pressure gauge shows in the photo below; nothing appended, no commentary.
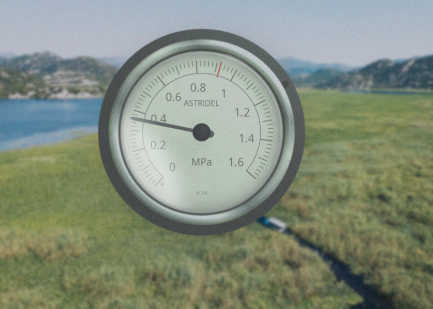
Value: 0.36 MPa
